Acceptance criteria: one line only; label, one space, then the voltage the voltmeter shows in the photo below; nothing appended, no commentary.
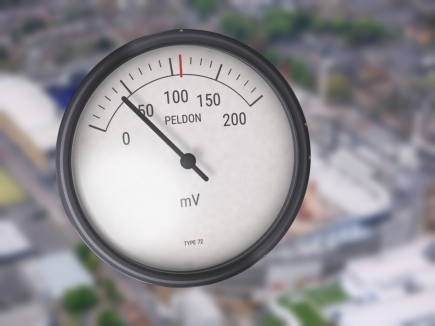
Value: 40 mV
